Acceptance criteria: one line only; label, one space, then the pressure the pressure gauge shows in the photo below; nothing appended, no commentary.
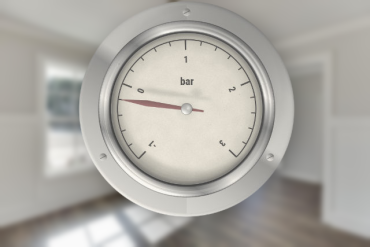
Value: -0.2 bar
